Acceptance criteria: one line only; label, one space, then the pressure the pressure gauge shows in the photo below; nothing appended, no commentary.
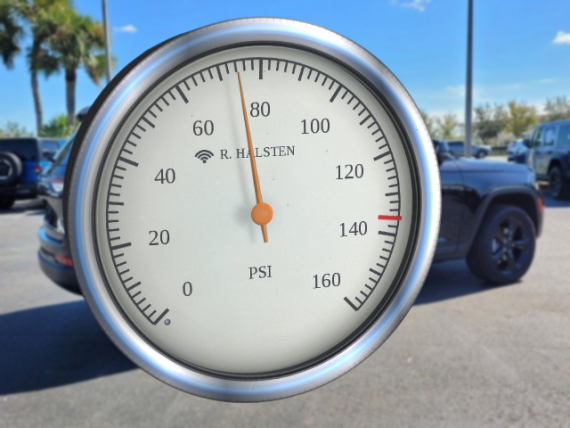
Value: 74 psi
